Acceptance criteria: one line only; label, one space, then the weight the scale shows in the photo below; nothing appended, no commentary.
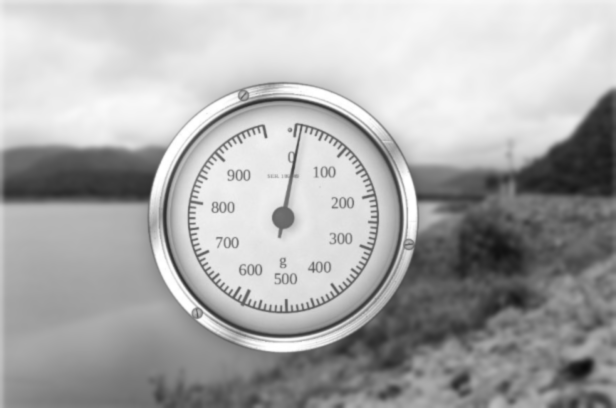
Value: 10 g
